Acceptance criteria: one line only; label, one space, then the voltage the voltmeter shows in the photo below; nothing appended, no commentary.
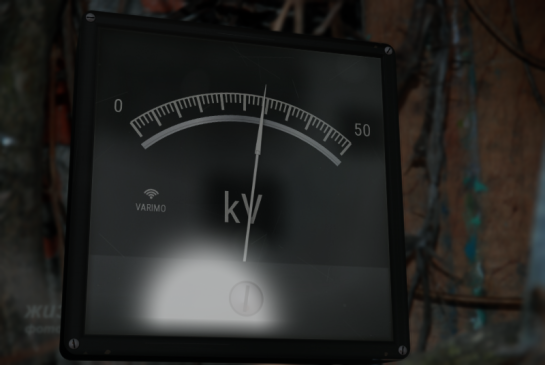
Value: 29 kV
